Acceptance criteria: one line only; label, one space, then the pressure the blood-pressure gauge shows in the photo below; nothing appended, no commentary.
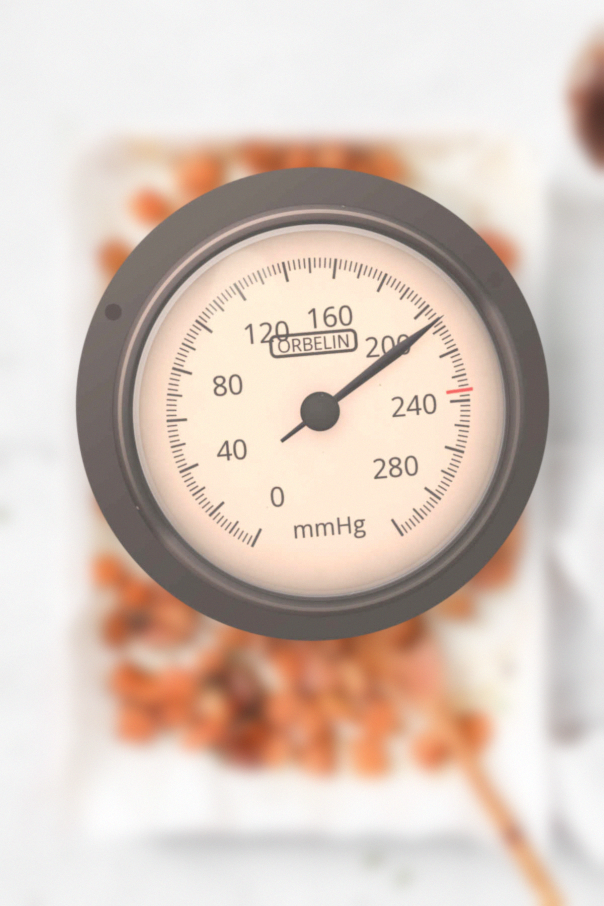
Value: 206 mmHg
